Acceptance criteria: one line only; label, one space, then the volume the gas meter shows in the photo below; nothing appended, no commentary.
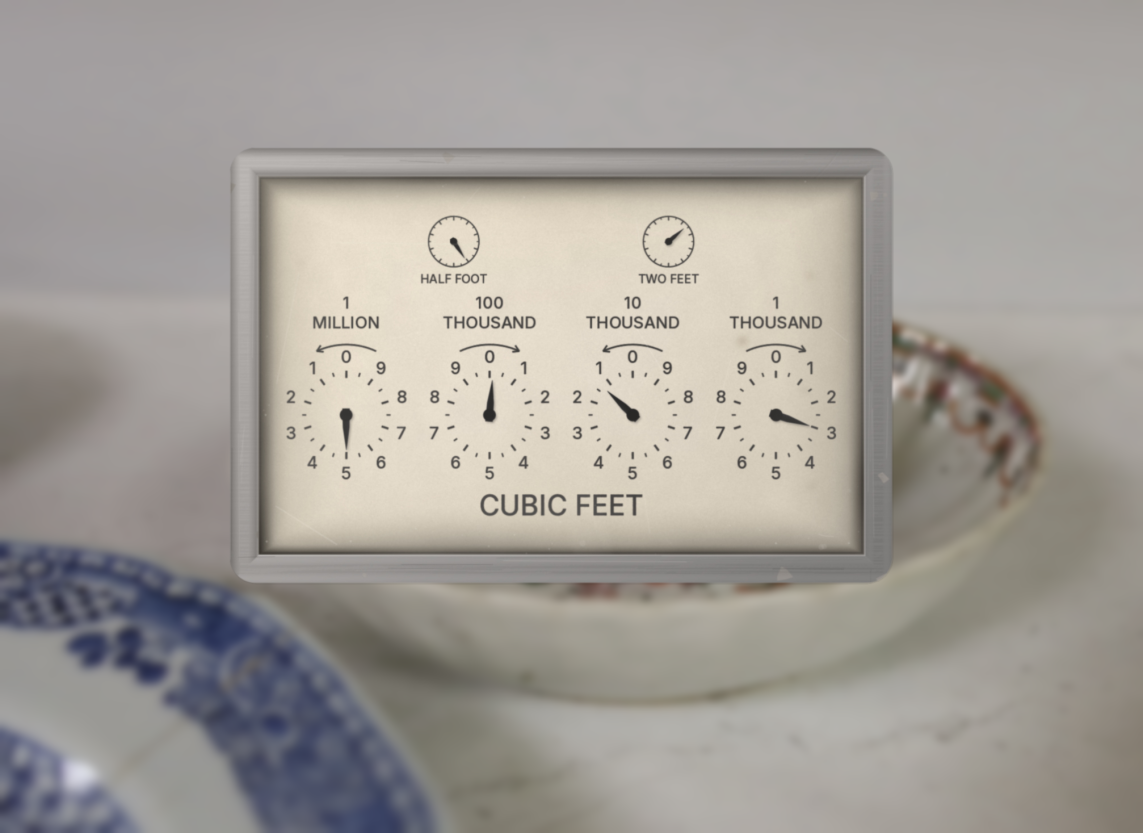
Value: 501300 ft³
